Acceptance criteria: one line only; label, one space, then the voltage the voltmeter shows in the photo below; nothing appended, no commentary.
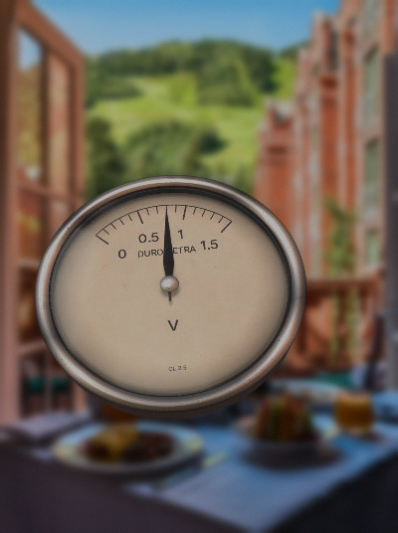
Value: 0.8 V
